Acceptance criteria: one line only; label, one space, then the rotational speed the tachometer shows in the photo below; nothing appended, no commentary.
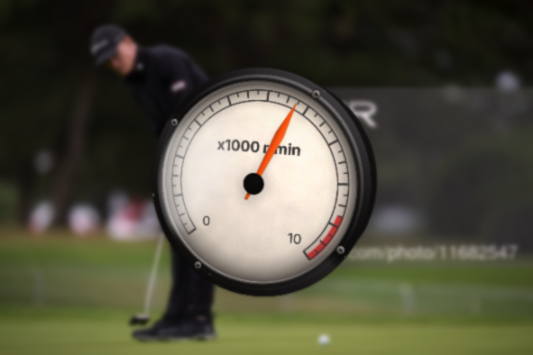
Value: 5750 rpm
